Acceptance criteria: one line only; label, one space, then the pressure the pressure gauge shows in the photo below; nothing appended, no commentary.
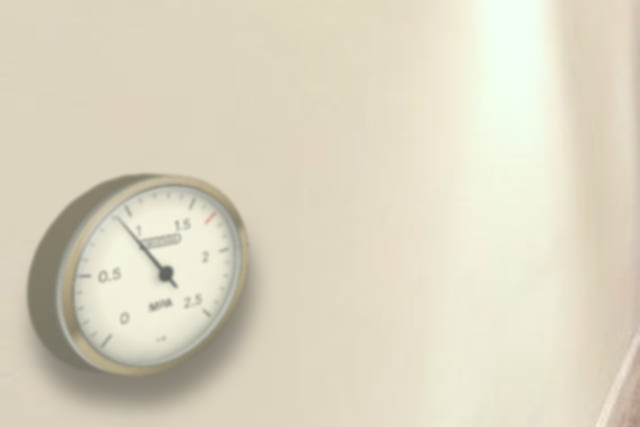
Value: 0.9 MPa
